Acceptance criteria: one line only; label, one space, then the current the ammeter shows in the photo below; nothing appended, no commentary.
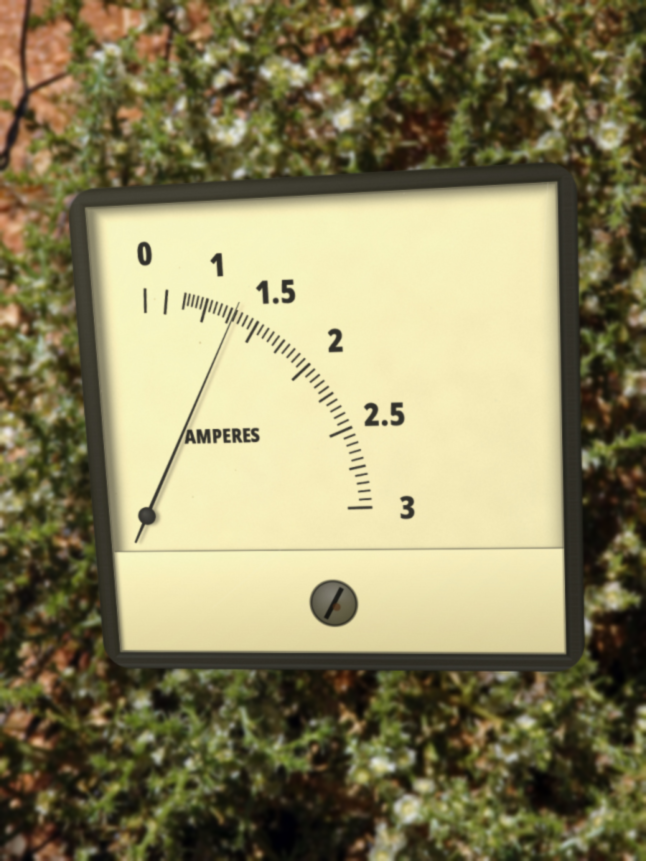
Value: 1.3 A
